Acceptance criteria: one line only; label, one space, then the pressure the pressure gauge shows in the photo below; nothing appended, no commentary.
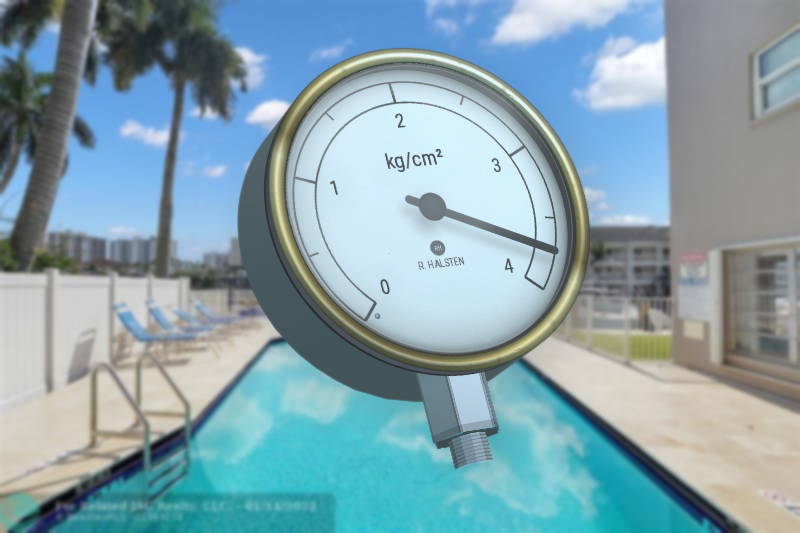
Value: 3.75 kg/cm²
